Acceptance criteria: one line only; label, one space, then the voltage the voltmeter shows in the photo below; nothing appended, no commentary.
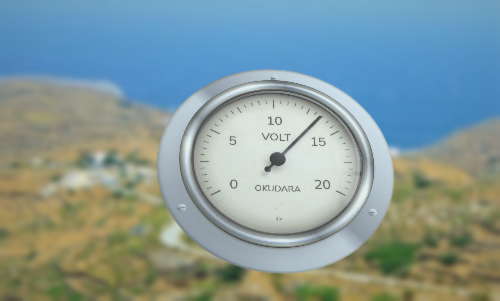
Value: 13.5 V
